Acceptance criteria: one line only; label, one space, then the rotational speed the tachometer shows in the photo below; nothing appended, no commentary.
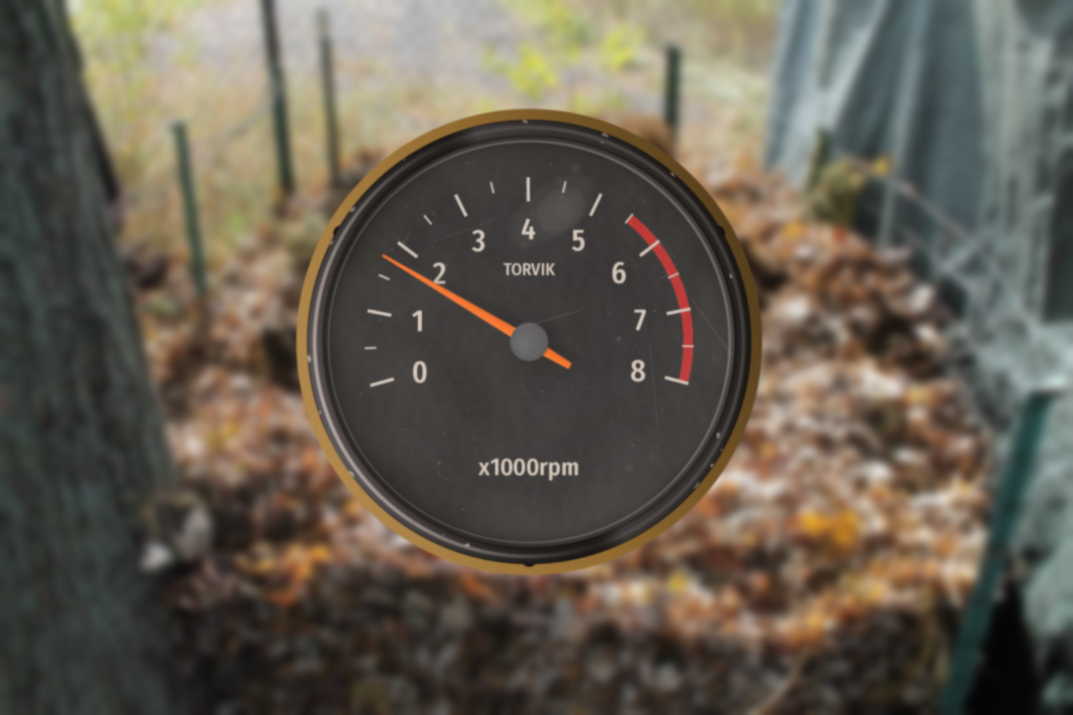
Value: 1750 rpm
